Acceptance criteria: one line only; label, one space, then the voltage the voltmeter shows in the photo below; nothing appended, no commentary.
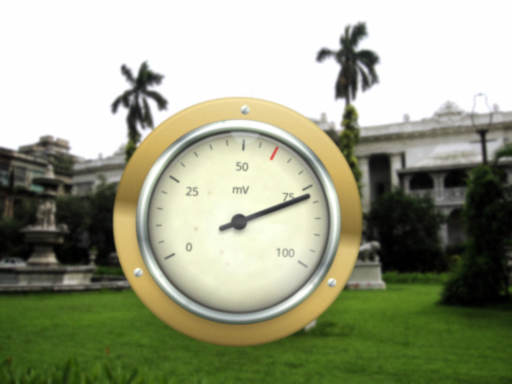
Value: 77.5 mV
